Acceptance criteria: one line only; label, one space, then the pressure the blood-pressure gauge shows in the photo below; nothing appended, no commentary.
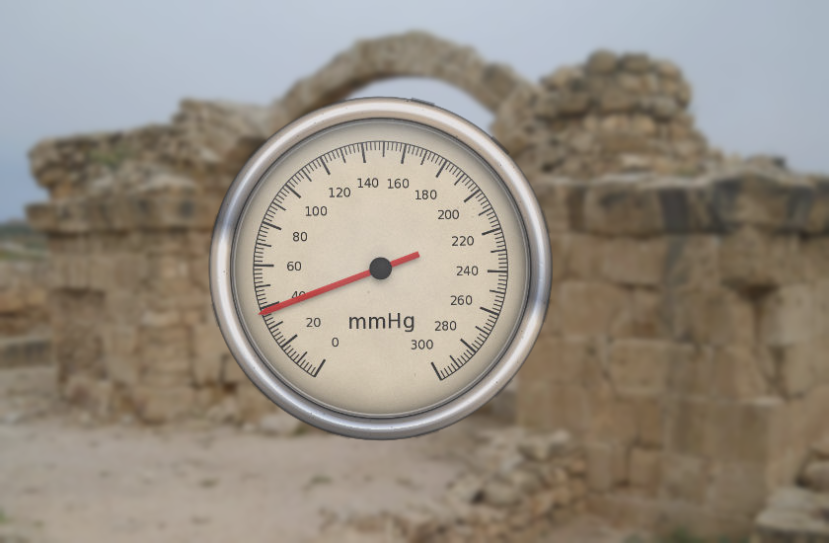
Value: 38 mmHg
